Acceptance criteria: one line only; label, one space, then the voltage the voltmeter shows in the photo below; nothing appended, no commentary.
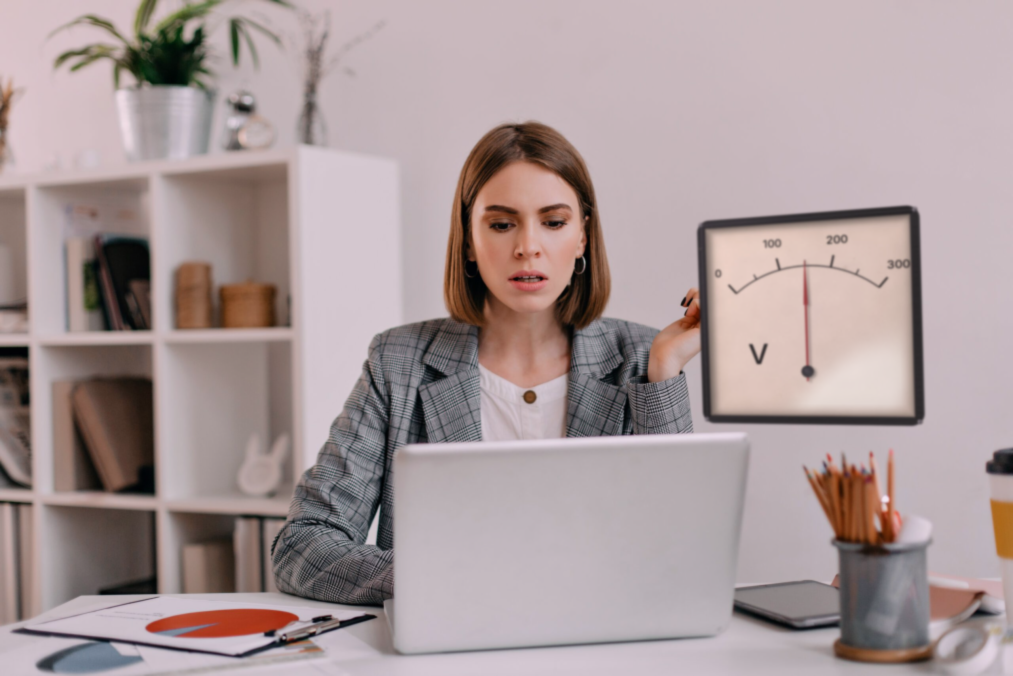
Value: 150 V
